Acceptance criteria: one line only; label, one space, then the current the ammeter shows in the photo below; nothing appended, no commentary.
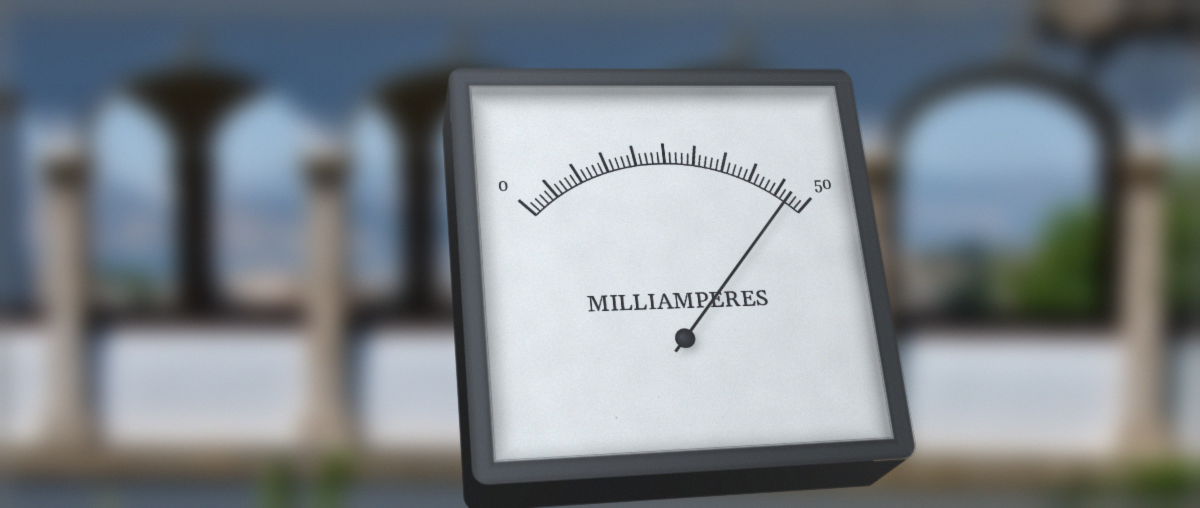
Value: 47 mA
